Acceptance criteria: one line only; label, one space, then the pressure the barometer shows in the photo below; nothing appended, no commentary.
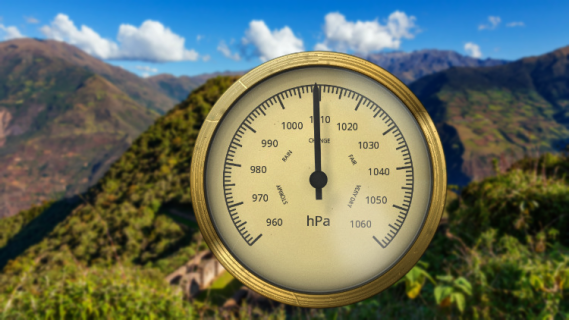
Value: 1009 hPa
